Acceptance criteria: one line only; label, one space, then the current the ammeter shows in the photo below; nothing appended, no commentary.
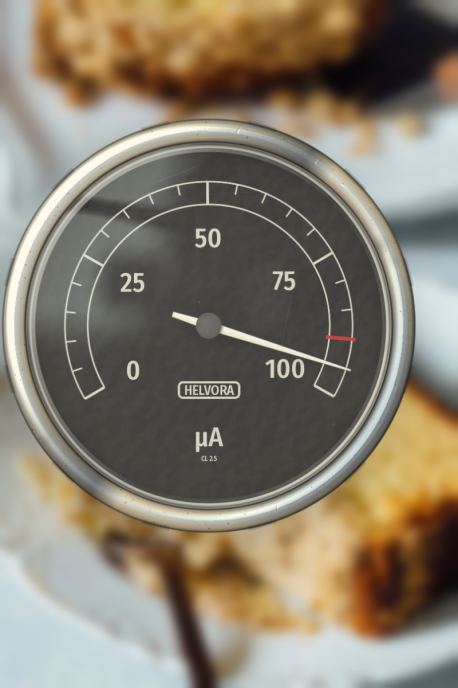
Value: 95 µA
